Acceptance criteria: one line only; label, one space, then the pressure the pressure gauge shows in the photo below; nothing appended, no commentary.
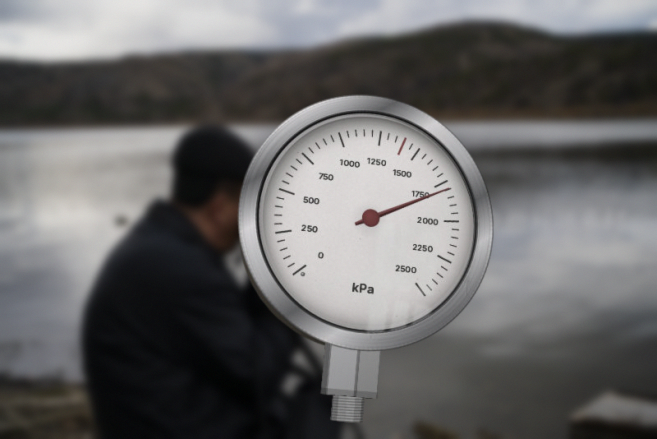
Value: 1800 kPa
